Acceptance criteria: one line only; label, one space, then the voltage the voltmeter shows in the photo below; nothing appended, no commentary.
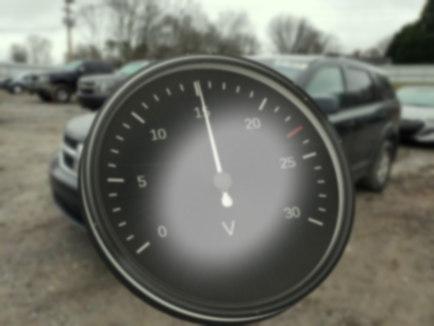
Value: 15 V
